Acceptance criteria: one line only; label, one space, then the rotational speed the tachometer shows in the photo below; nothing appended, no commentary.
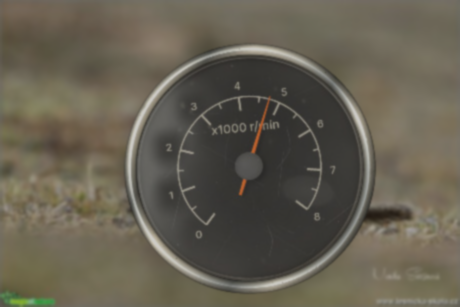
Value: 4750 rpm
